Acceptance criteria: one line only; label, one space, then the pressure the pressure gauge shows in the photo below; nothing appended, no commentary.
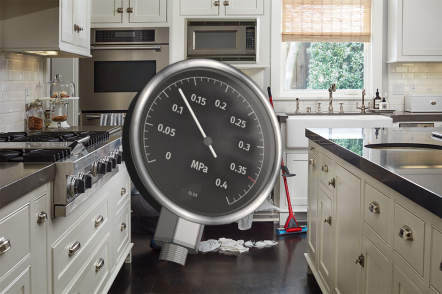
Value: 0.12 MPa
